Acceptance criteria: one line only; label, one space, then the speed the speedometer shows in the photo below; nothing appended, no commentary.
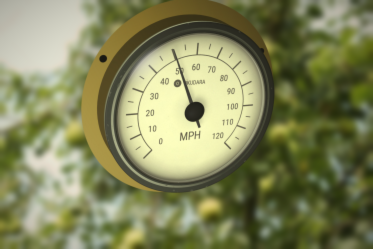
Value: 50 mph
